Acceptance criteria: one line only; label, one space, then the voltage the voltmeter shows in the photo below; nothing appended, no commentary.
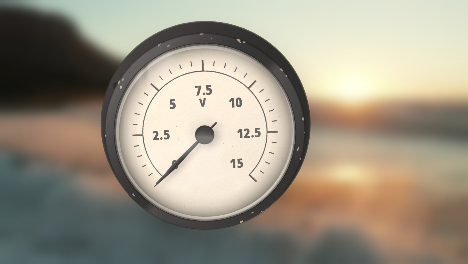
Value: 0 V
